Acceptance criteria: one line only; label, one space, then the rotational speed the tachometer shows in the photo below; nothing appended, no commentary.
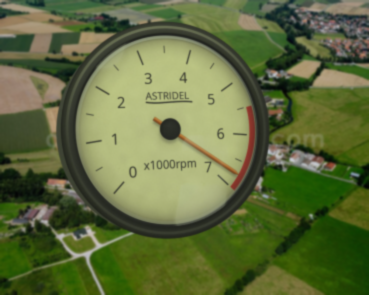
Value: 6750 rpm
